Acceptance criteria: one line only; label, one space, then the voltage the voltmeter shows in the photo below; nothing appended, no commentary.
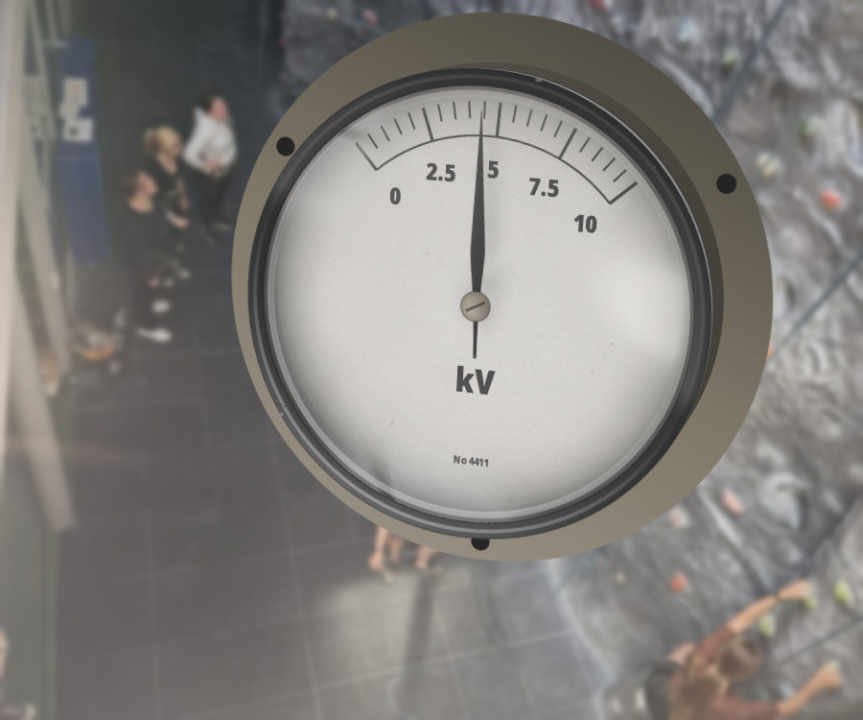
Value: 4.5 kV
